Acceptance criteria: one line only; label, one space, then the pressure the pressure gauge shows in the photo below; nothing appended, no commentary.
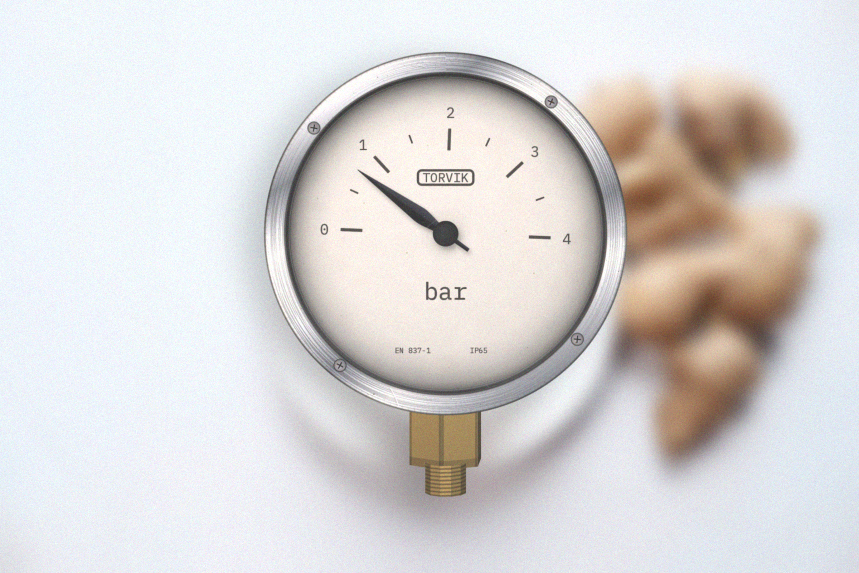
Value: 0.75 bar
